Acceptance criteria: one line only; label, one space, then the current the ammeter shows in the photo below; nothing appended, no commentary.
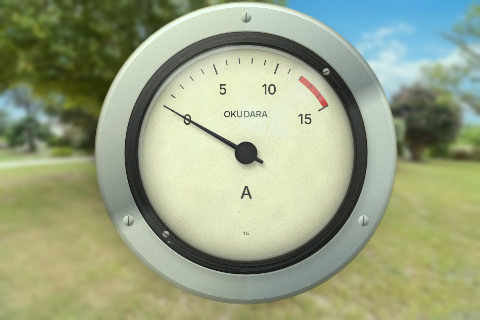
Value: 0 A
